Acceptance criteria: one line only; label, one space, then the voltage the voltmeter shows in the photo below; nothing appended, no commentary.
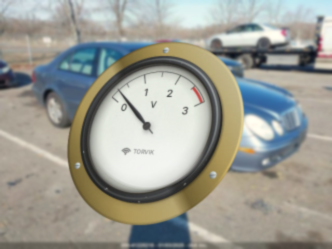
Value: 0.25 V
